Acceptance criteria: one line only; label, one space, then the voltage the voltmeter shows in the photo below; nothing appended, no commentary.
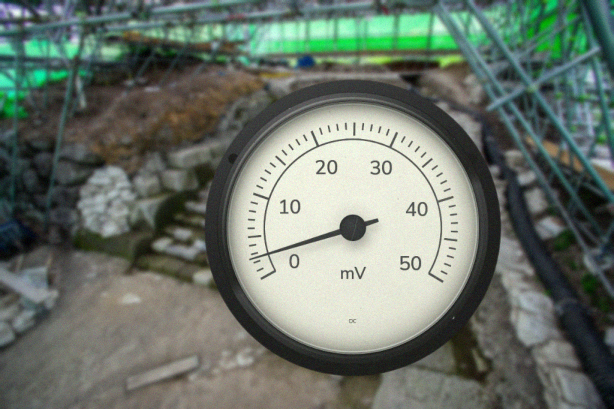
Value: 2.5 mV
